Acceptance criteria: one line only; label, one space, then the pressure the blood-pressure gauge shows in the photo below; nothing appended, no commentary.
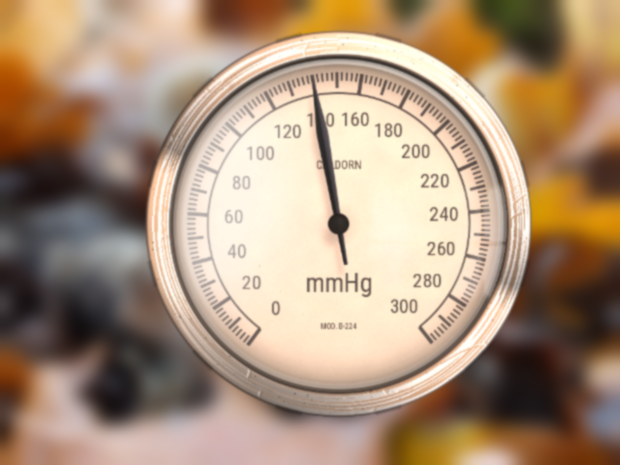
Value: 140 mmHg
